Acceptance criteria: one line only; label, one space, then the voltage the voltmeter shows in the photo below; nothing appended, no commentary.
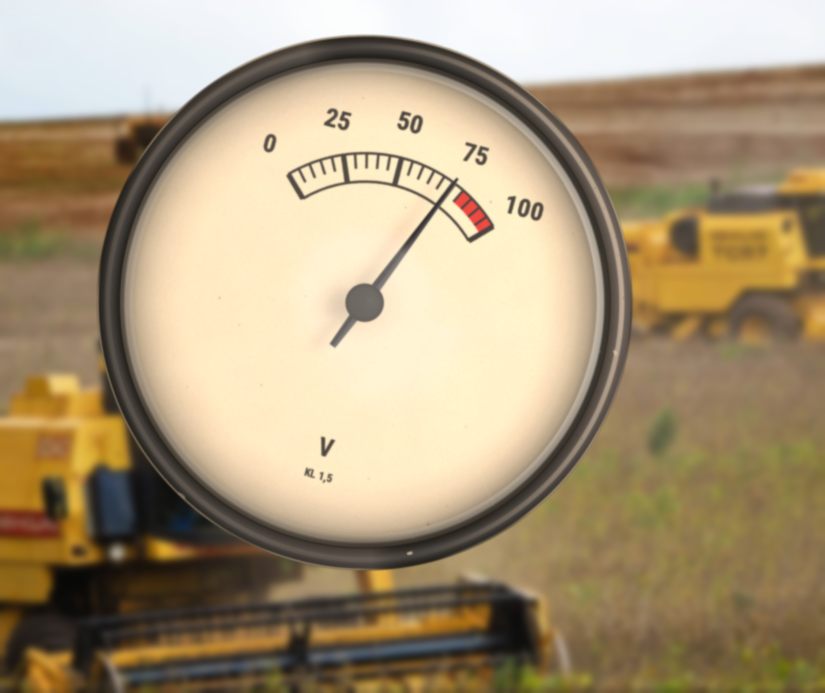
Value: 75 V
